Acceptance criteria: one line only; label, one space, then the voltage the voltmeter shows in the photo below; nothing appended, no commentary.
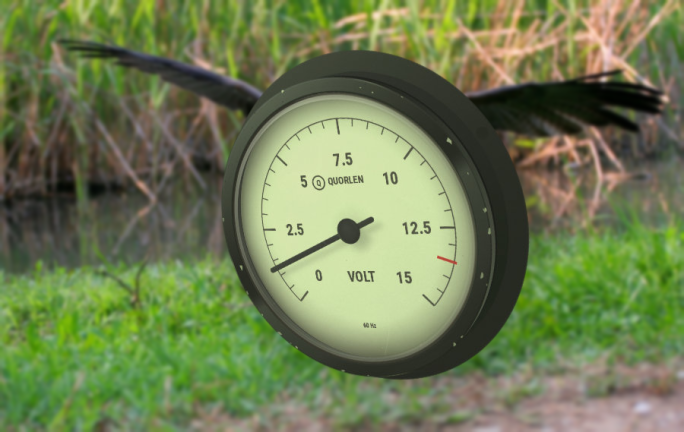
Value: 1.25 V
